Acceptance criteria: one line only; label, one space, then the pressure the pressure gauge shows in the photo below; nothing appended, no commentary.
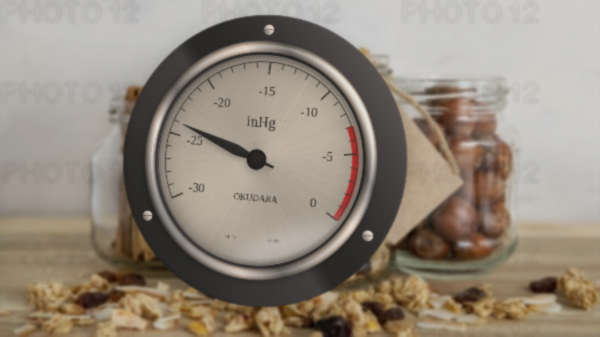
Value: -24 inHg
